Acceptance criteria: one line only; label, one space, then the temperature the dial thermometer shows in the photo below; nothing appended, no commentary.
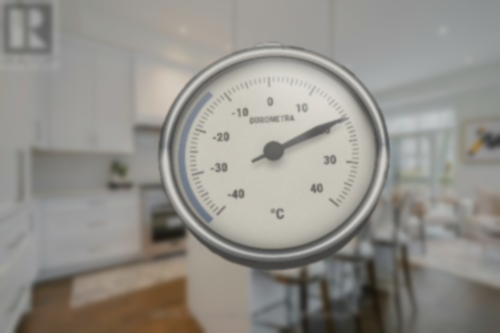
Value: 20 °C
